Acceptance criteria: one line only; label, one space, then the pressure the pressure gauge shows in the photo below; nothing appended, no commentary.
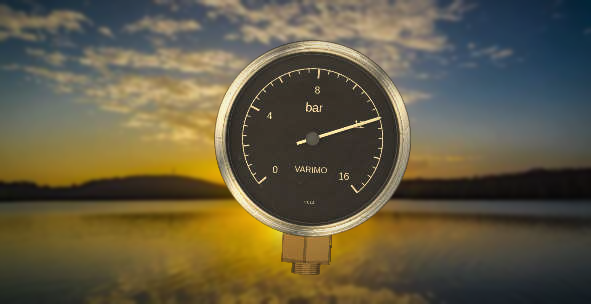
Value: 12 bar
